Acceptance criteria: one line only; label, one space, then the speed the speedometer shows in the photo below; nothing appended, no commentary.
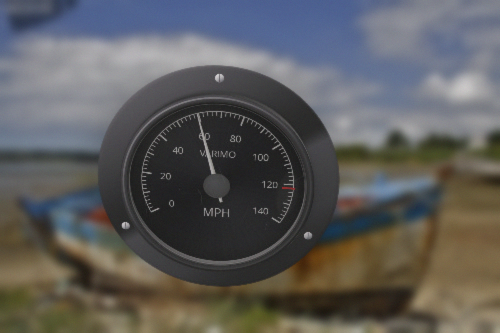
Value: 60 mph
